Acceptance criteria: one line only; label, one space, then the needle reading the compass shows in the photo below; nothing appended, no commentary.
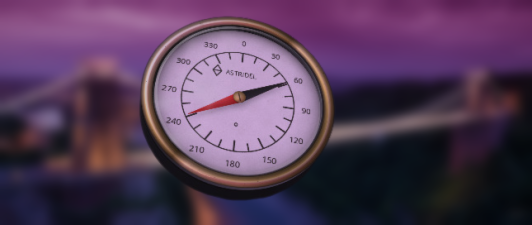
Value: 240 °
